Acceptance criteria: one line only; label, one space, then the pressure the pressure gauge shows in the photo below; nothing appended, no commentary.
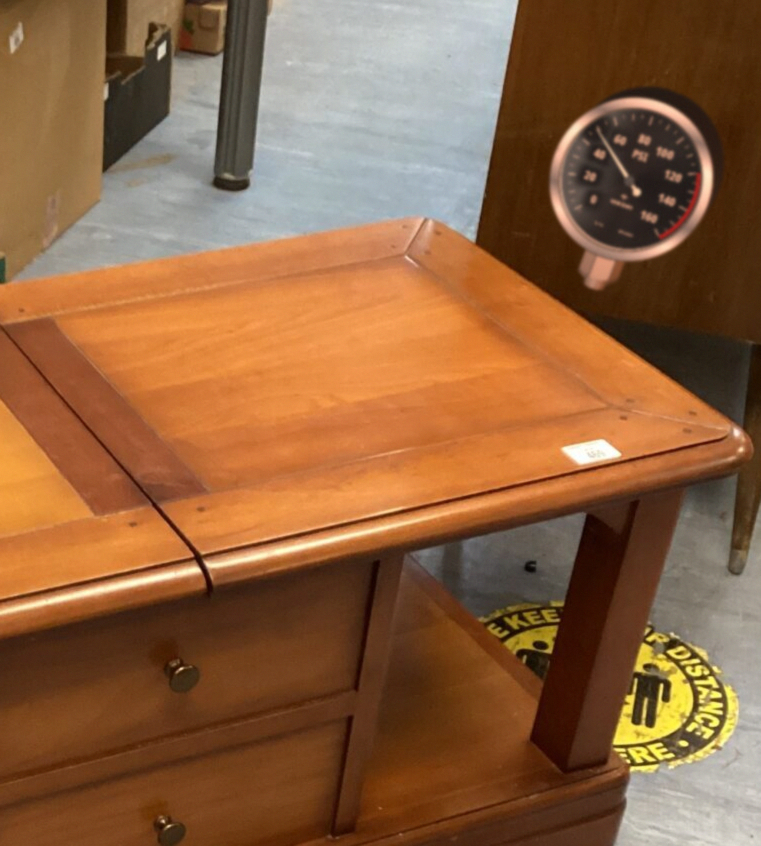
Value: 50 psi
